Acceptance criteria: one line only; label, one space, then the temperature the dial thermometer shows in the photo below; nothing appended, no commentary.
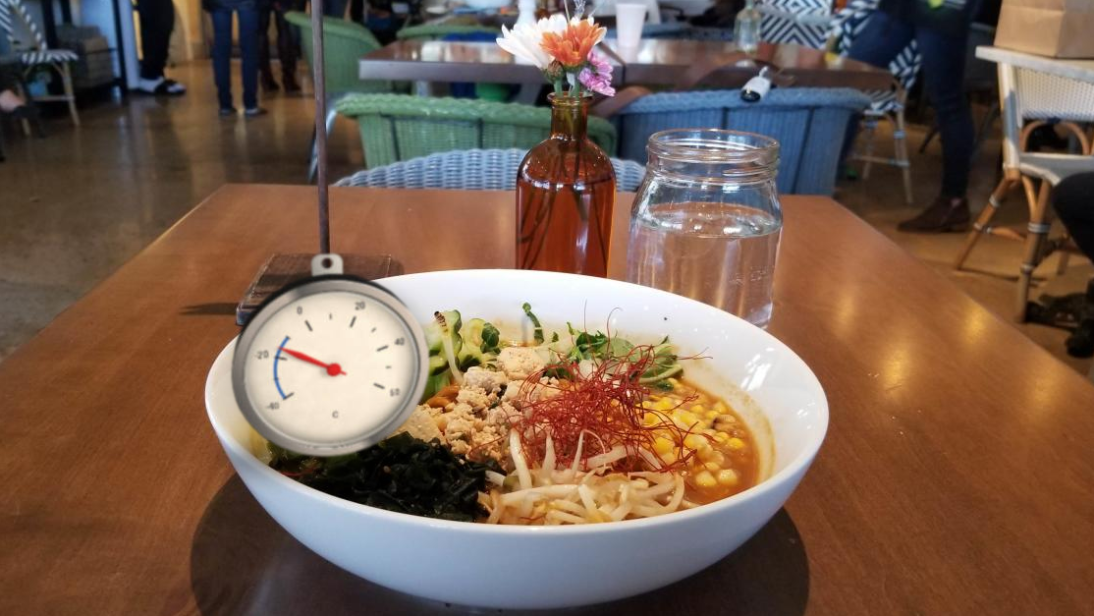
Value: -15 °C
